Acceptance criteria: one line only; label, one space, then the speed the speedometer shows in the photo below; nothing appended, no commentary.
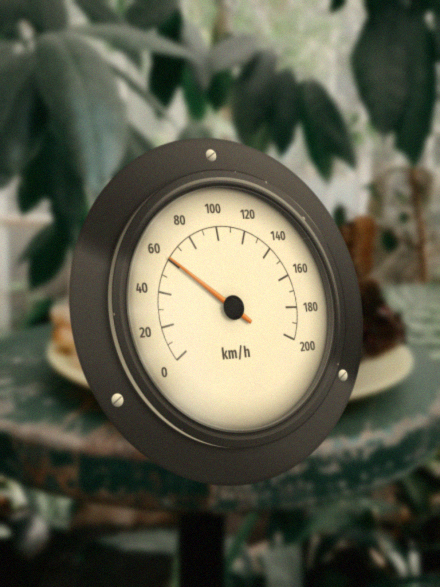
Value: 60 km/h
